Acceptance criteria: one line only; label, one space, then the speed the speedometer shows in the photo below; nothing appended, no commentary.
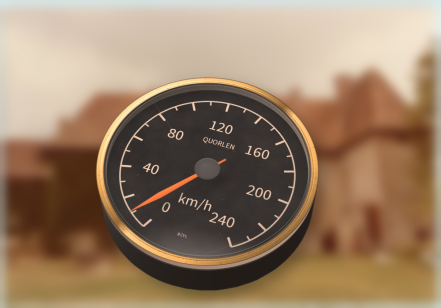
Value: 10 km/h
